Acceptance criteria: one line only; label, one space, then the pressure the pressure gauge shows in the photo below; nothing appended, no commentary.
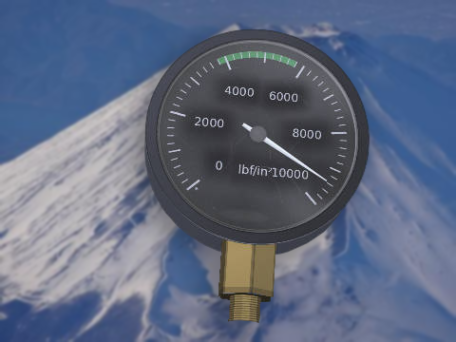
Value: 9400 psi
